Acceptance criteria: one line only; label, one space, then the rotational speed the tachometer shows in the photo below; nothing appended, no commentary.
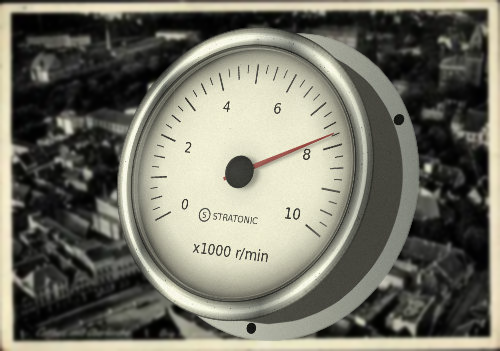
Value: 7750 rpm
